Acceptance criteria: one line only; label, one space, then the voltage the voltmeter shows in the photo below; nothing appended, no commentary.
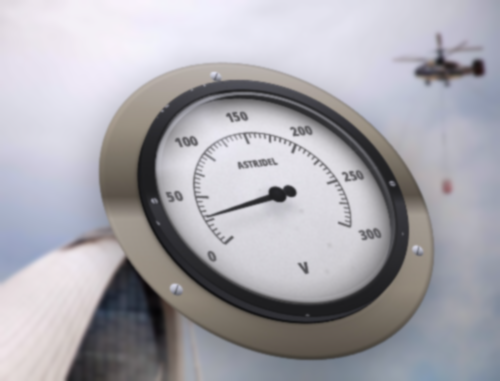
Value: 25 V
